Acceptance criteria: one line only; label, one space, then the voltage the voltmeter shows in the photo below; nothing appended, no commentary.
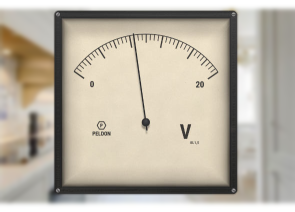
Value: 8.5 V
